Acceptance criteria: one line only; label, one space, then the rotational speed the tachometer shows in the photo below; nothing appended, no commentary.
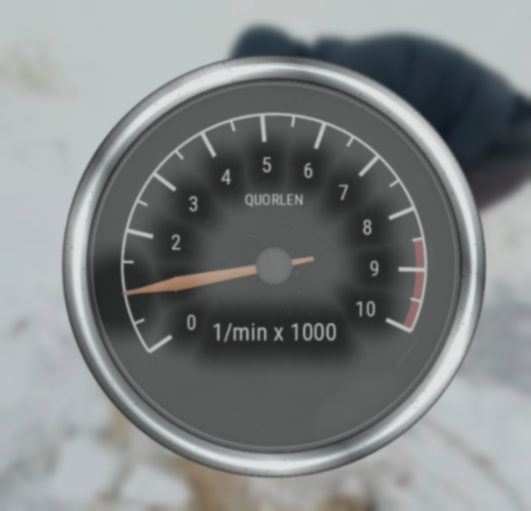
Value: 1000 rpm
